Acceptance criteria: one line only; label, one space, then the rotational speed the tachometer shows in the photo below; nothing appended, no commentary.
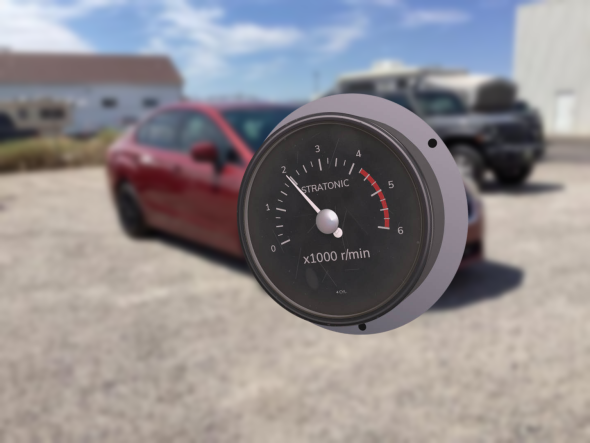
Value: 2000 rpm
